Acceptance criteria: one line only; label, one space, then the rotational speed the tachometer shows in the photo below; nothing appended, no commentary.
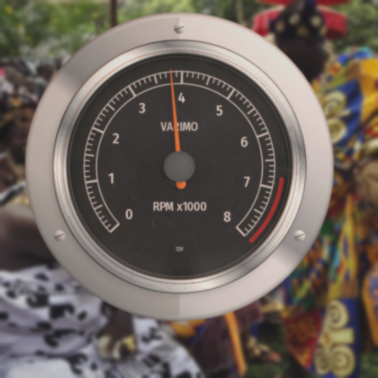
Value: 3800 rpm
